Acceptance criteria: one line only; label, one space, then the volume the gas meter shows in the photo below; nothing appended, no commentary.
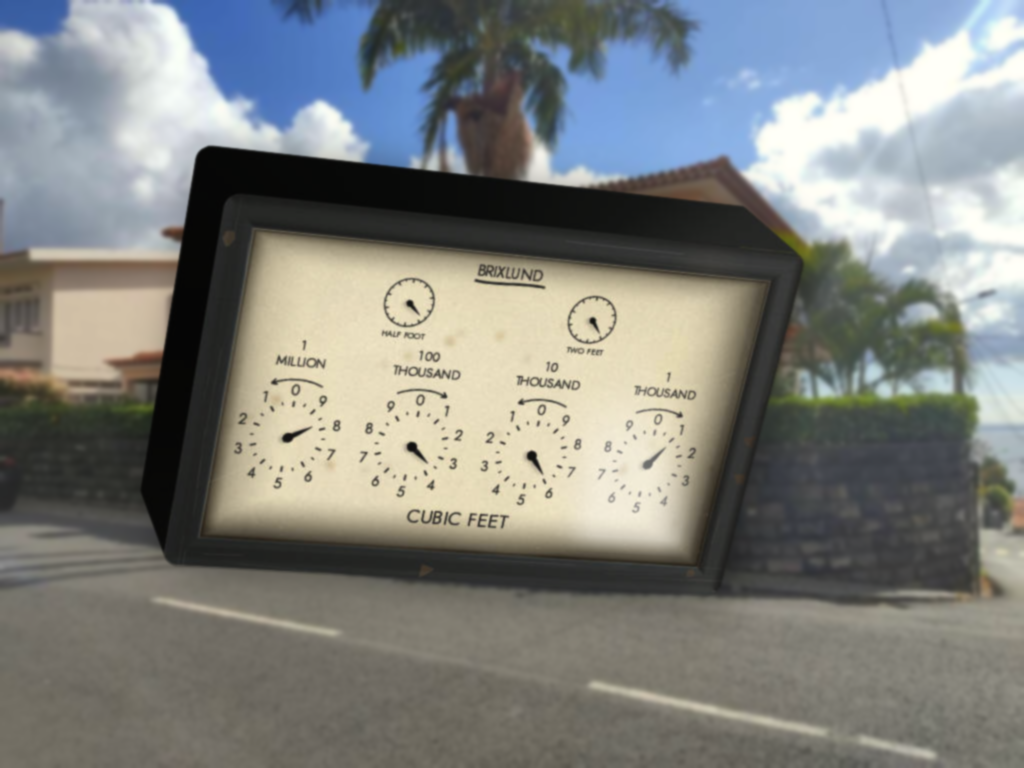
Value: 836100 ft³
